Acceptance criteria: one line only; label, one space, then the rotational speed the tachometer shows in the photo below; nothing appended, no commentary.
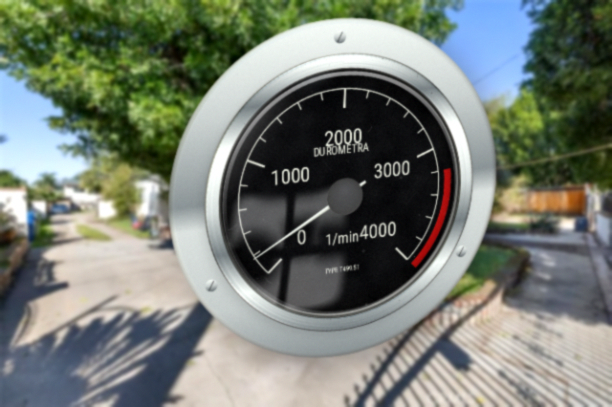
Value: 200 rpm
